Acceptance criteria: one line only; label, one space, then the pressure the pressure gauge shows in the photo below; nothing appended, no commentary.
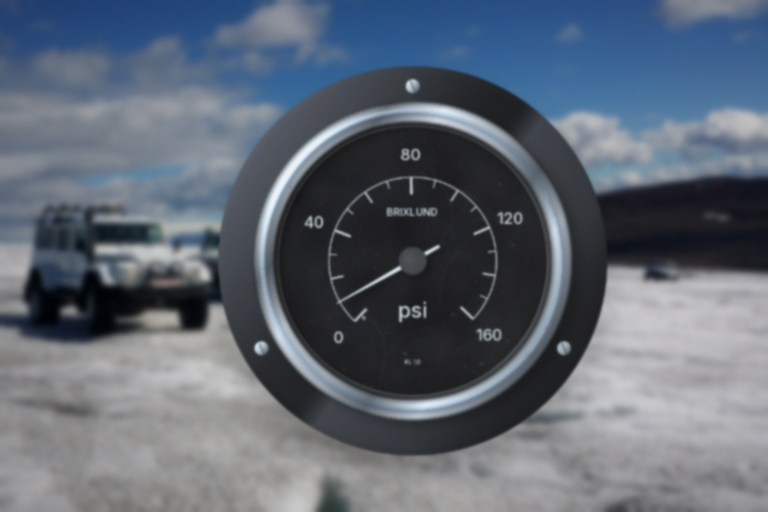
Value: 10 psi
